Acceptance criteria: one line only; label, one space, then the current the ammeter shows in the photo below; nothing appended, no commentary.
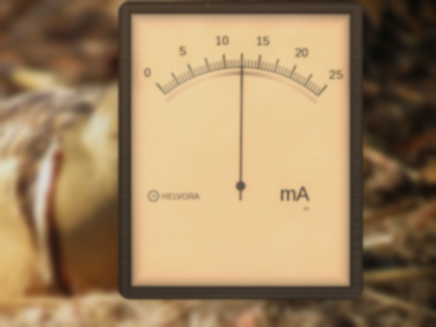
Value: 12.5 mA
